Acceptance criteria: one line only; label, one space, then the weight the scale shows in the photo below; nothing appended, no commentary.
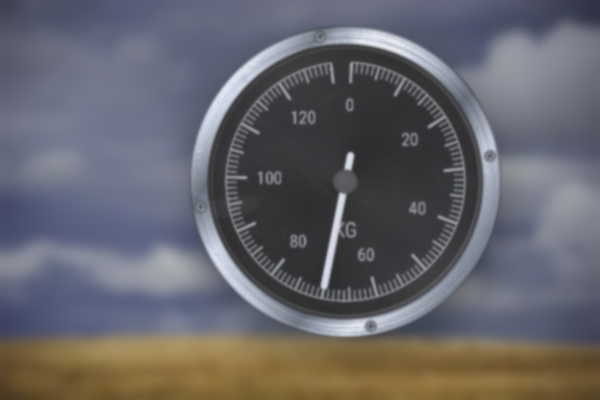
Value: 70 kg
